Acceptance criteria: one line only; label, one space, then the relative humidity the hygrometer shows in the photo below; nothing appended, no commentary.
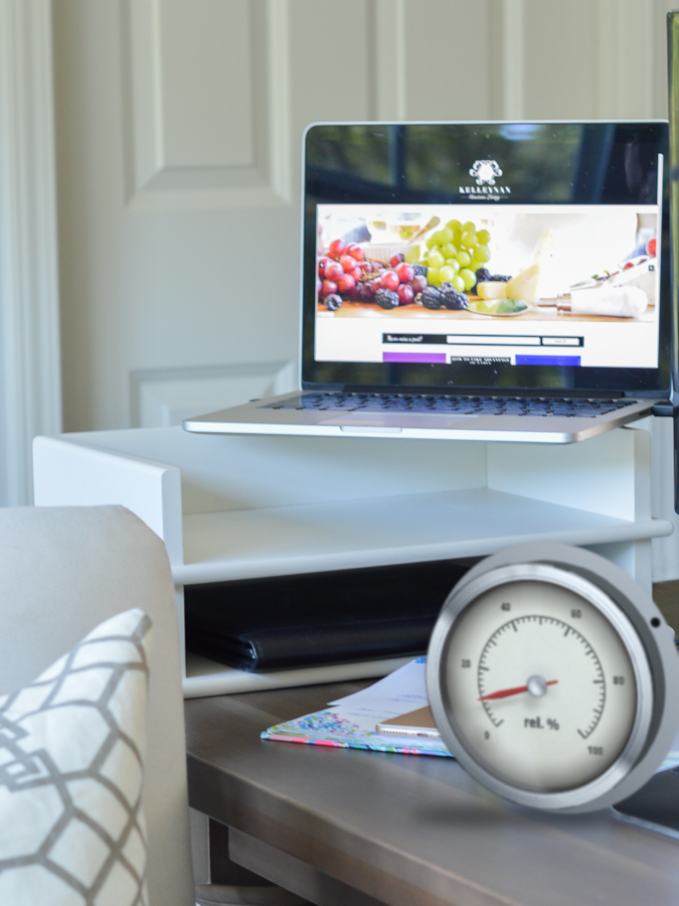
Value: 10 %
